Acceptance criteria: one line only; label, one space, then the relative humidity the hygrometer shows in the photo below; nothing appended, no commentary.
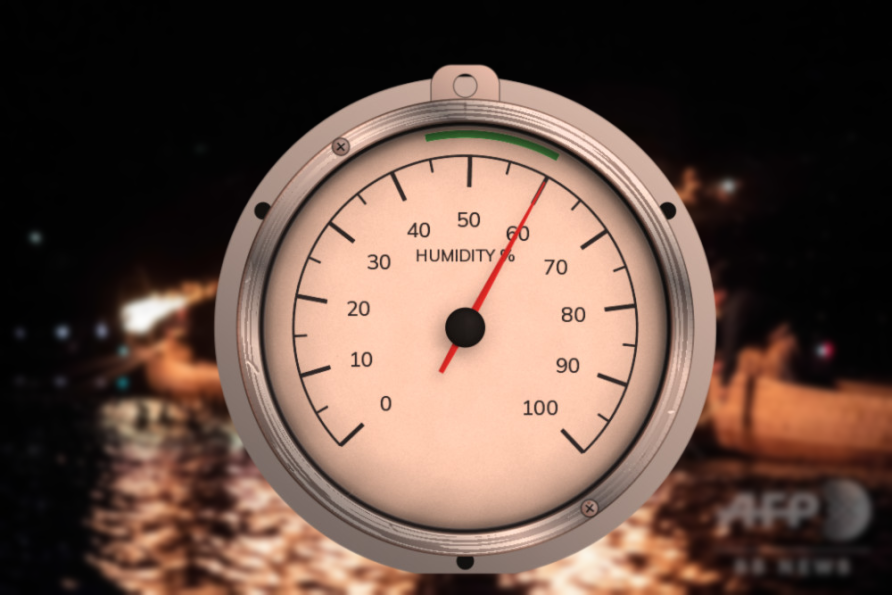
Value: 60 %
